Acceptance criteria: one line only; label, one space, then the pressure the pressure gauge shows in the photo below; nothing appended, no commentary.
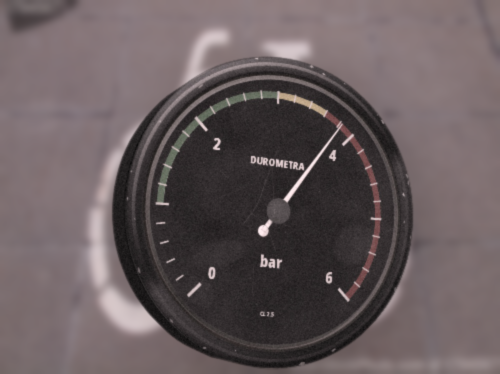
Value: 3.8 bar
